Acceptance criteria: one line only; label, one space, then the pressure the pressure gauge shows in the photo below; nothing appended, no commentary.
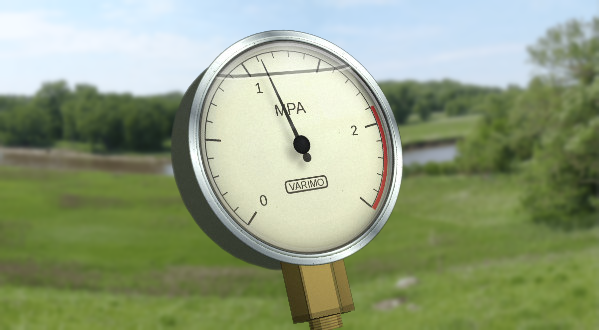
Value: 1.1 MPa
